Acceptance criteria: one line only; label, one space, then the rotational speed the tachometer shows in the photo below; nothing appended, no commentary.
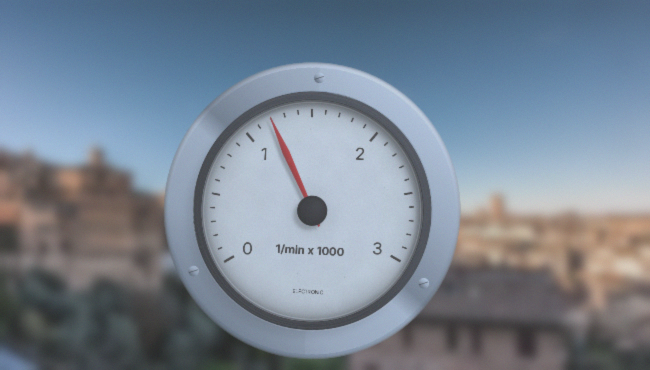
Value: 1200 rpm
